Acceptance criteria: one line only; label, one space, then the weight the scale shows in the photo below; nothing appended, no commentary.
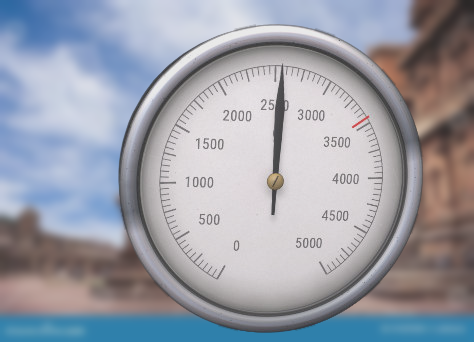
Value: 2550 g
